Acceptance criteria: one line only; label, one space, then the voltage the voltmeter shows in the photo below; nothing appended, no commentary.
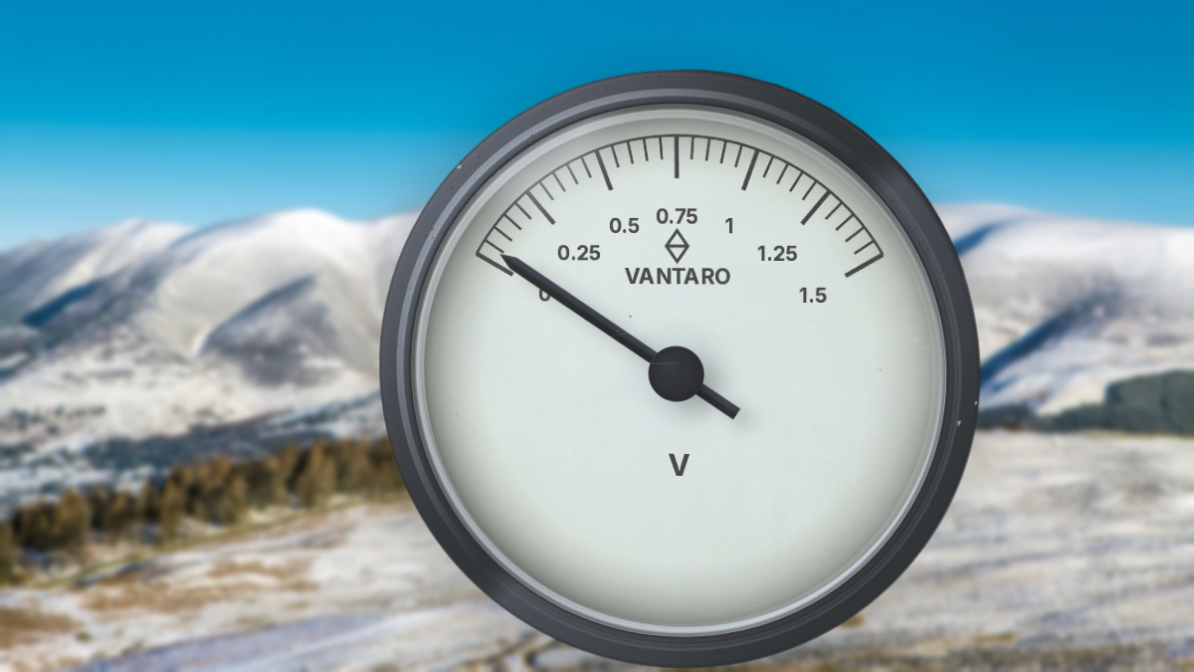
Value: 0.05 V
